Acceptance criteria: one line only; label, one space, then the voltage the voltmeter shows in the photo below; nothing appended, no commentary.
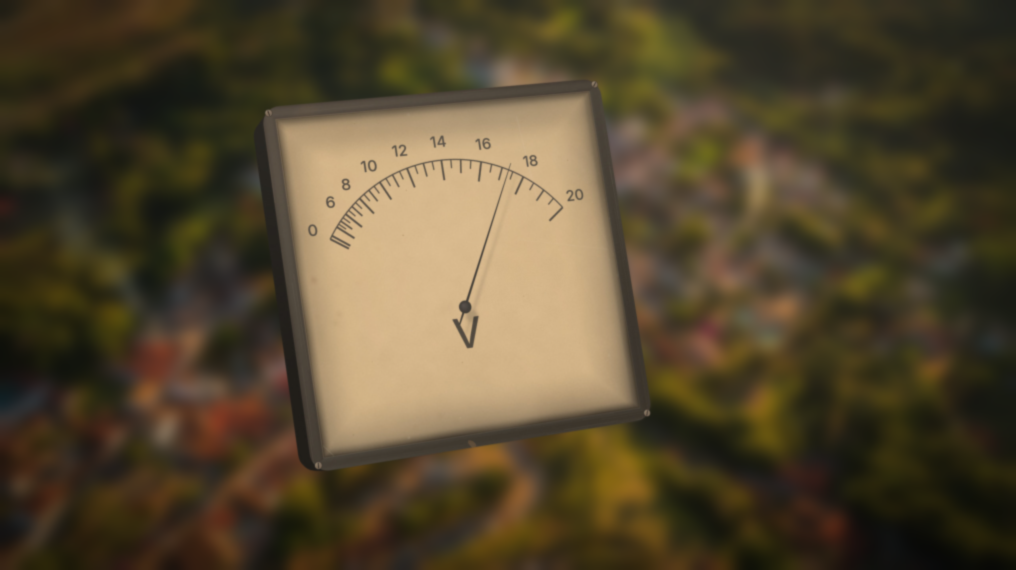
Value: 17.25 V
